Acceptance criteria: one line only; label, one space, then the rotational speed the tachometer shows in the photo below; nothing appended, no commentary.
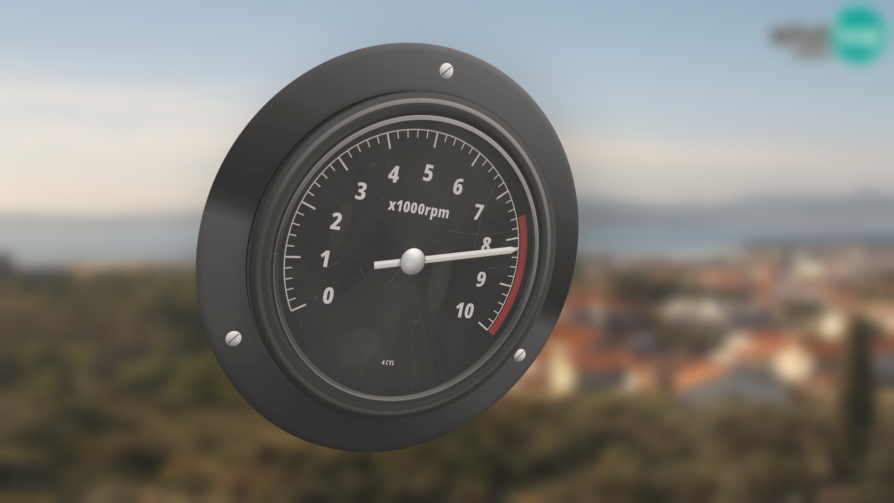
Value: 8200 rpm
